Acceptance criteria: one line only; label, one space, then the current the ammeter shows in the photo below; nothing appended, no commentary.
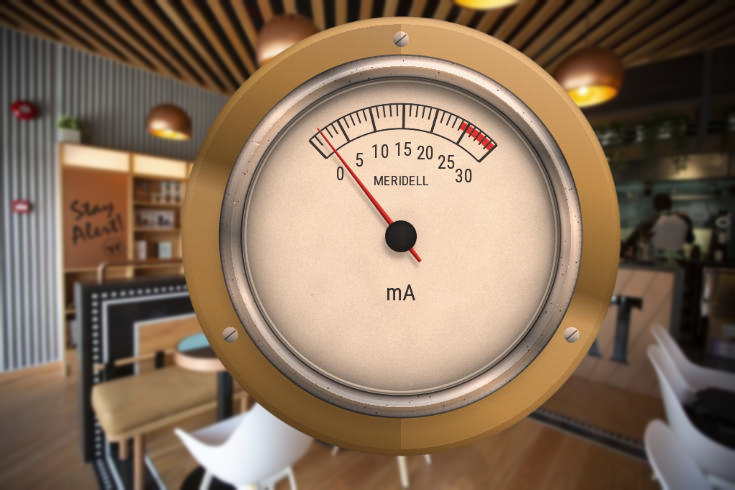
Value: 2 mA
